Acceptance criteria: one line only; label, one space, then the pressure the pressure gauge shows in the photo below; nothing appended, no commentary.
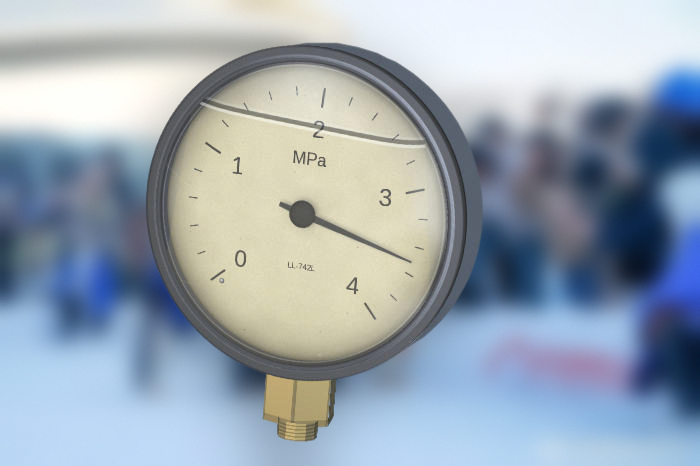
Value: 3.5 MPa
